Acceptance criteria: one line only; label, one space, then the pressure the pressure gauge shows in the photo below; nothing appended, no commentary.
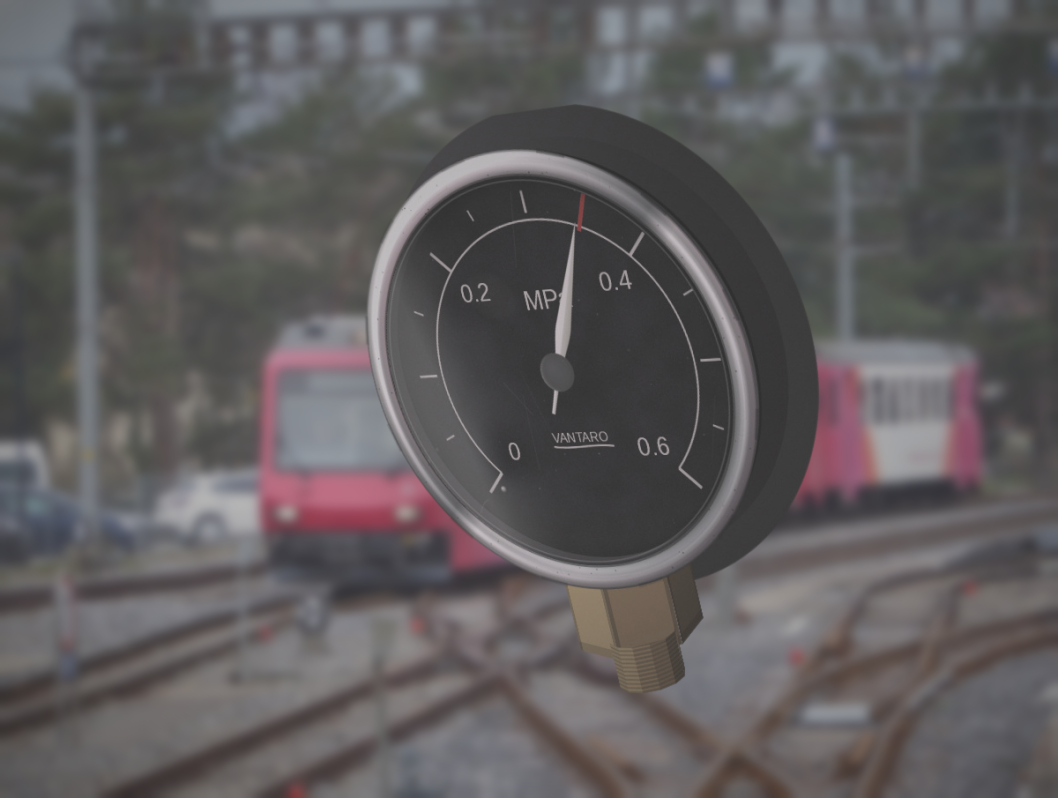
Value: 0.35 MPa
